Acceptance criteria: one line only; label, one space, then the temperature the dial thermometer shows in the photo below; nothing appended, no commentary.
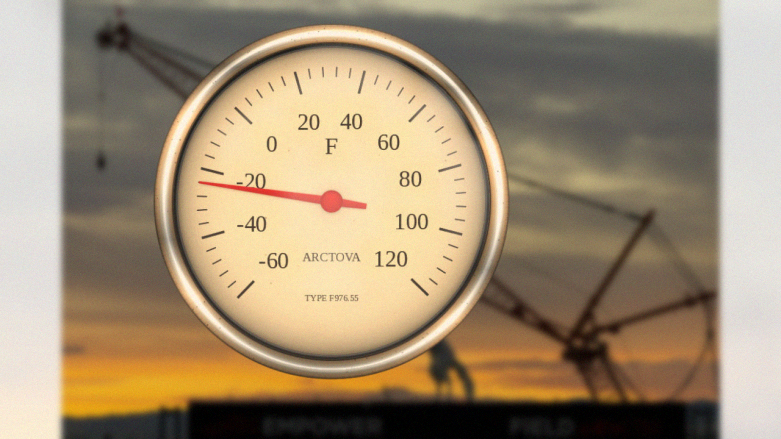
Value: -24 °F
